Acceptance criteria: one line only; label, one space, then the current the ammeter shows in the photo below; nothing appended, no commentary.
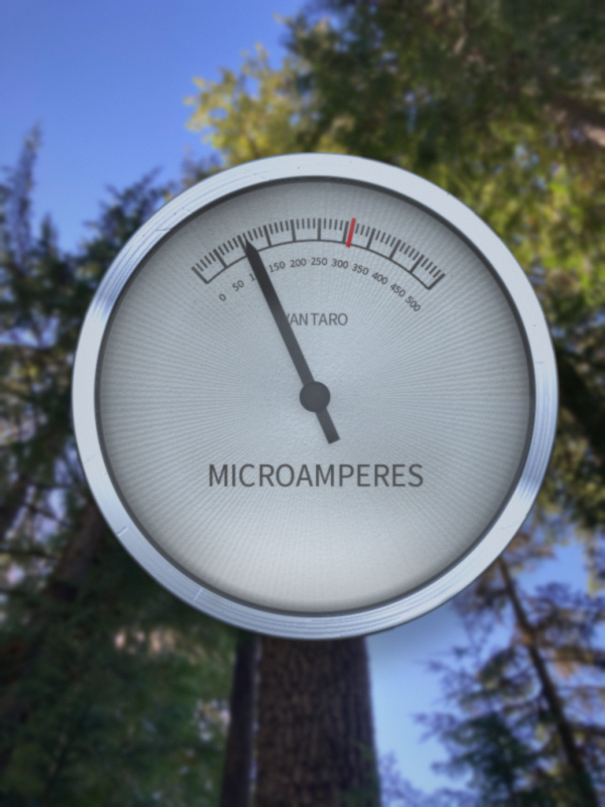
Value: 110 µA
